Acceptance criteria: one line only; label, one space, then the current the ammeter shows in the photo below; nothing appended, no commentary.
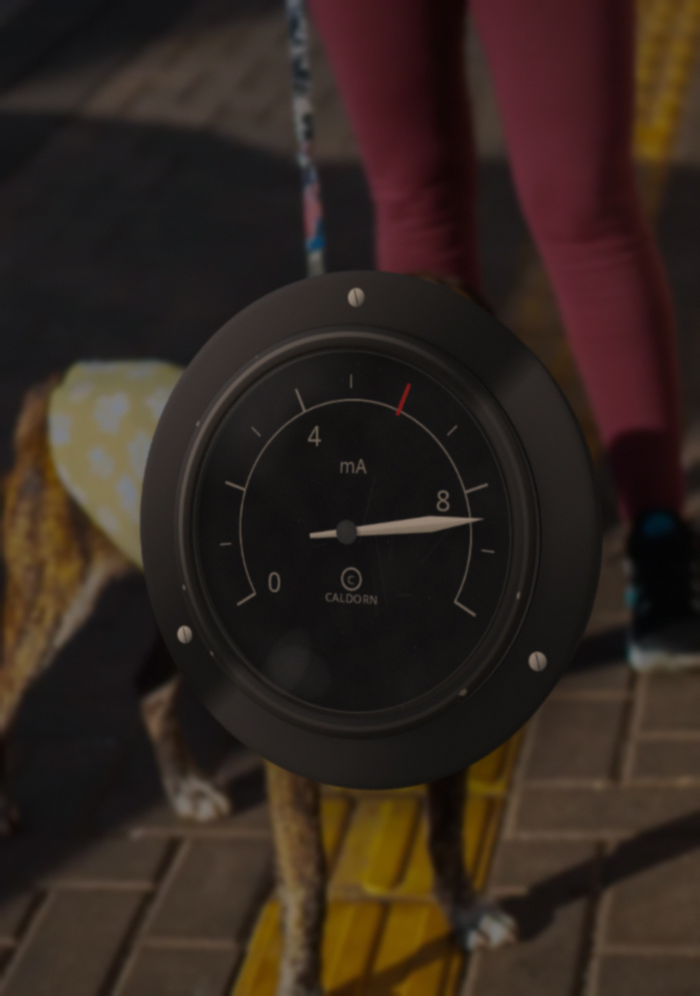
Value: 8.5 mA
